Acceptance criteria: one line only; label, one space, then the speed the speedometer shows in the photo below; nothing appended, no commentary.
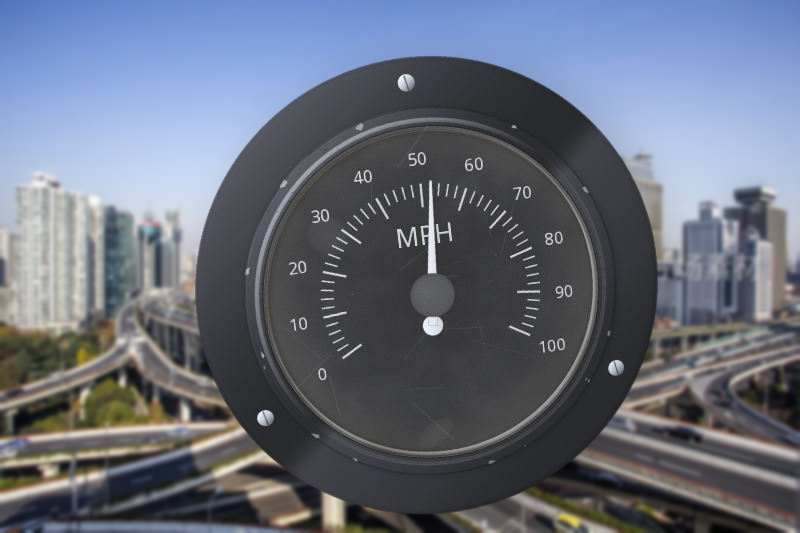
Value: 52 mph
